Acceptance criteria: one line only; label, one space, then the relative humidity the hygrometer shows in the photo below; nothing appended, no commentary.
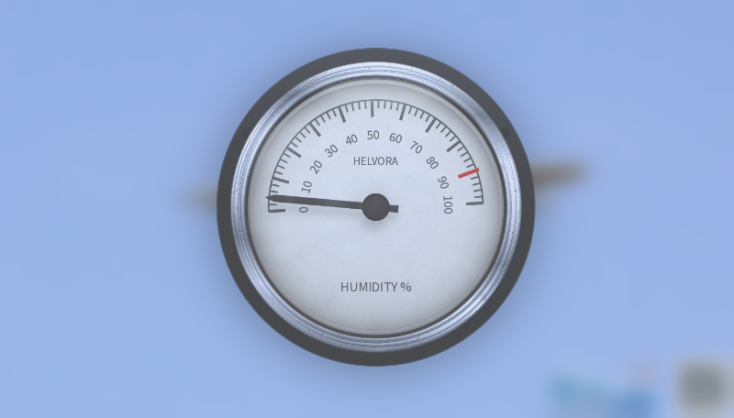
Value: 4 %
